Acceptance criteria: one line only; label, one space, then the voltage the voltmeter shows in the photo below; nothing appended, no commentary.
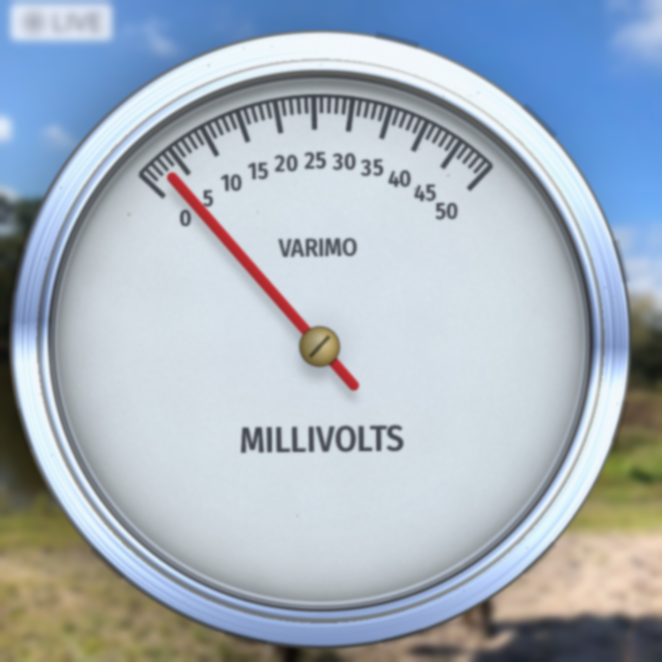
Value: 3 mV
